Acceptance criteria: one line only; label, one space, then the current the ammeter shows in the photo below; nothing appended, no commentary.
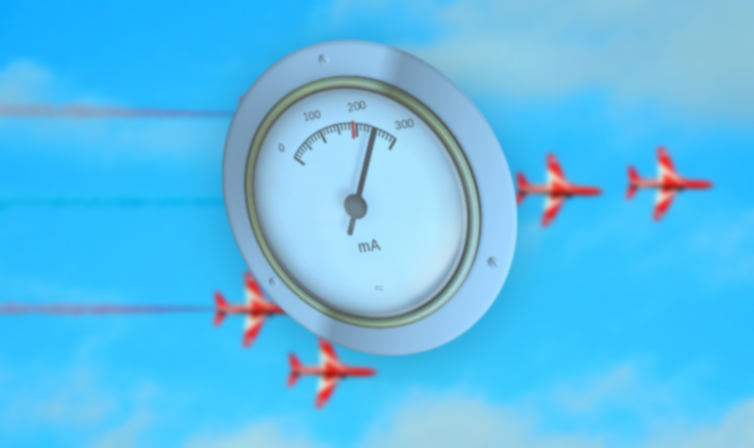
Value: 250 mA
